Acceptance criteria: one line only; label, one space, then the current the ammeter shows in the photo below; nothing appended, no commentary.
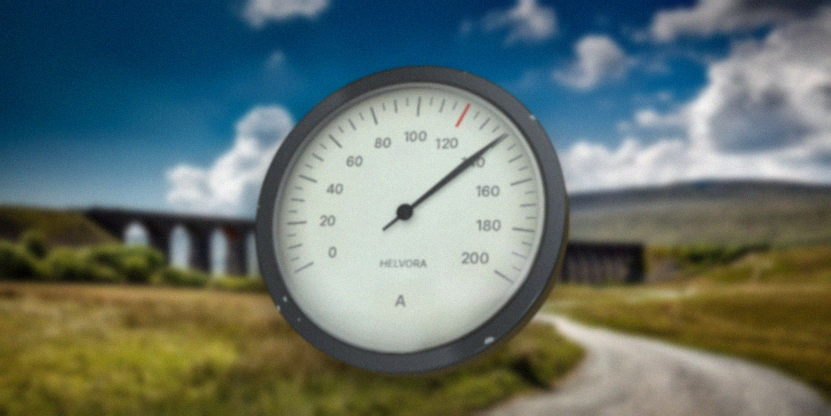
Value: 140 A
